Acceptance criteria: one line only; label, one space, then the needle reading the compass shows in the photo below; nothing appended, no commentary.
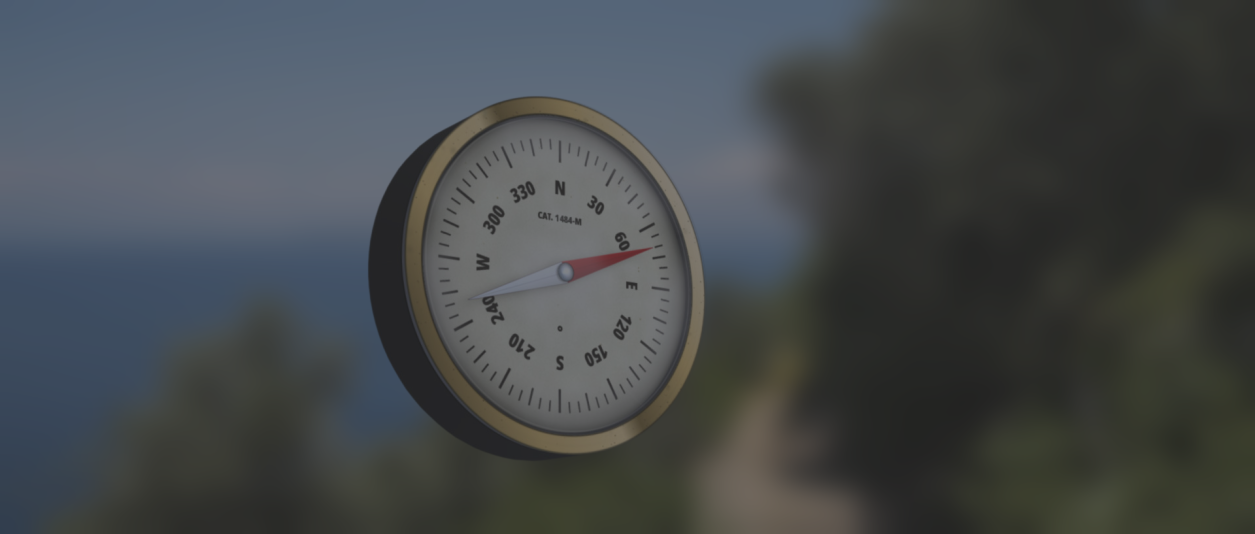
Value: 70 °
